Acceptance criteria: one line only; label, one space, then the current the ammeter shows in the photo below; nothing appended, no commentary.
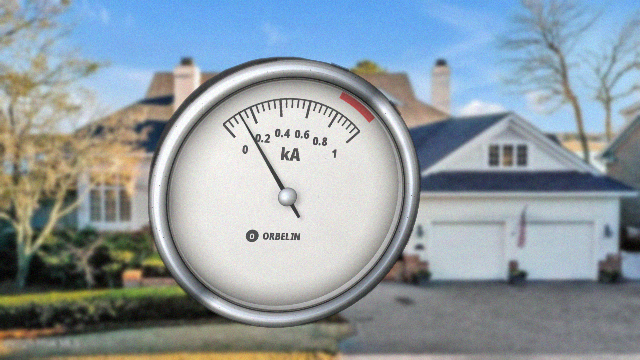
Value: 0.12 kA
